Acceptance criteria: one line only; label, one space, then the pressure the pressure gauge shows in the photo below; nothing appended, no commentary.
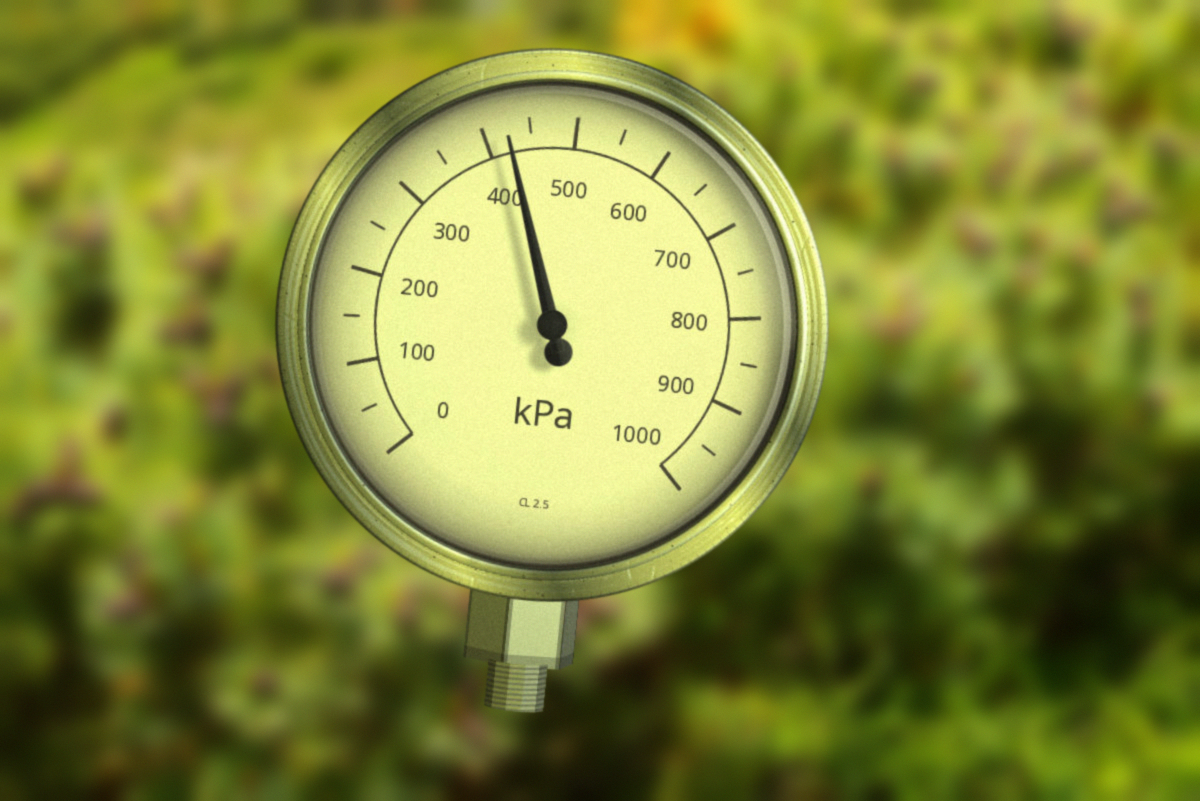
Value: 425 kPa
